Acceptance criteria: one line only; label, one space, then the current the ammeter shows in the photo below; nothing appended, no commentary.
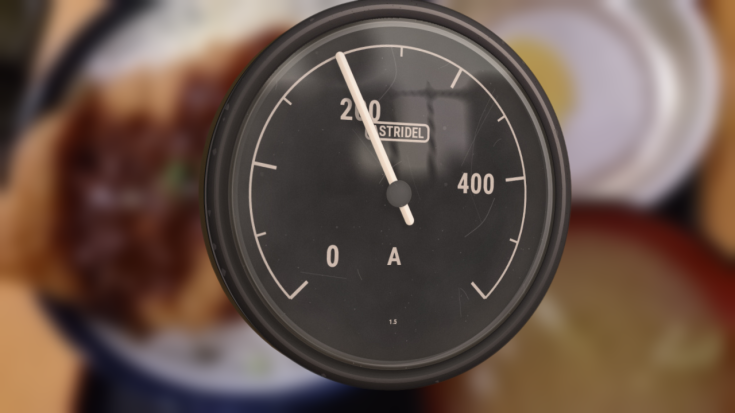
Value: 200 A
